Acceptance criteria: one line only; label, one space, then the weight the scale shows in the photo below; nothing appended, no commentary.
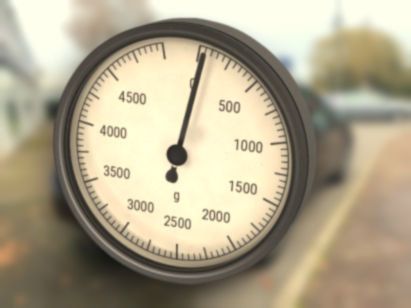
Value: 50 g
